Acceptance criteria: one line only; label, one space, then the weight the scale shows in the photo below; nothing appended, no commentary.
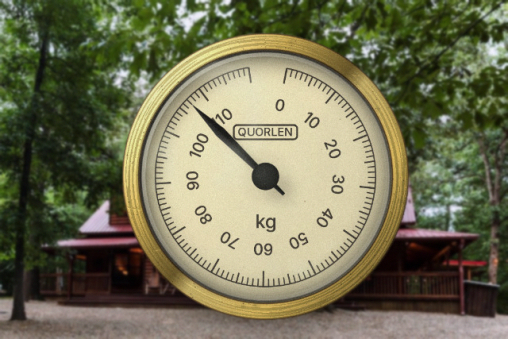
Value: 107 kg
